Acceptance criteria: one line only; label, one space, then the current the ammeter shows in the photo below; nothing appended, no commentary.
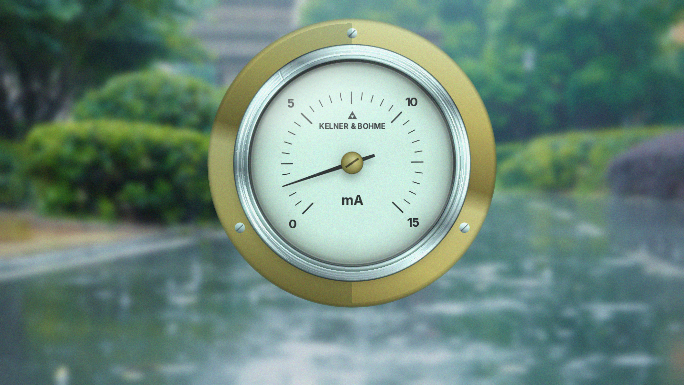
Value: 1.5 mA
